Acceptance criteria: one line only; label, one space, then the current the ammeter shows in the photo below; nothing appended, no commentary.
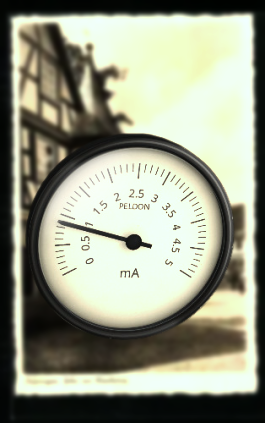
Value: 0.9 mA
